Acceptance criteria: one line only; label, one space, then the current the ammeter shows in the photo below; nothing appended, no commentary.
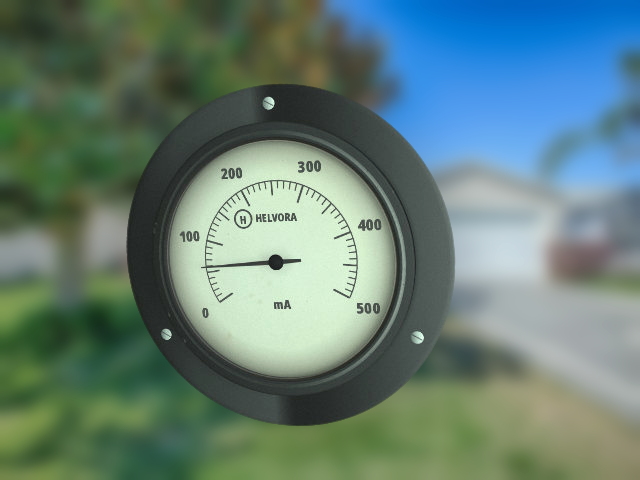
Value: 60 mA
